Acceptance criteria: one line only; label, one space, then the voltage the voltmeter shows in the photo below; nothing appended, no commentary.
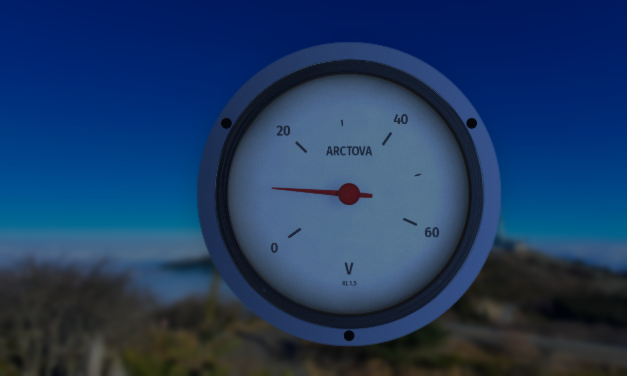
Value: 10 V
